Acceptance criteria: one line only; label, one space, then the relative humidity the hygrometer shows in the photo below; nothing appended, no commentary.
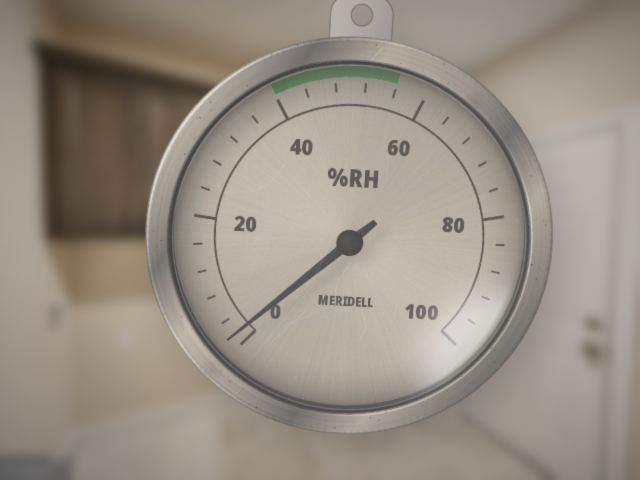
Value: 2 %
